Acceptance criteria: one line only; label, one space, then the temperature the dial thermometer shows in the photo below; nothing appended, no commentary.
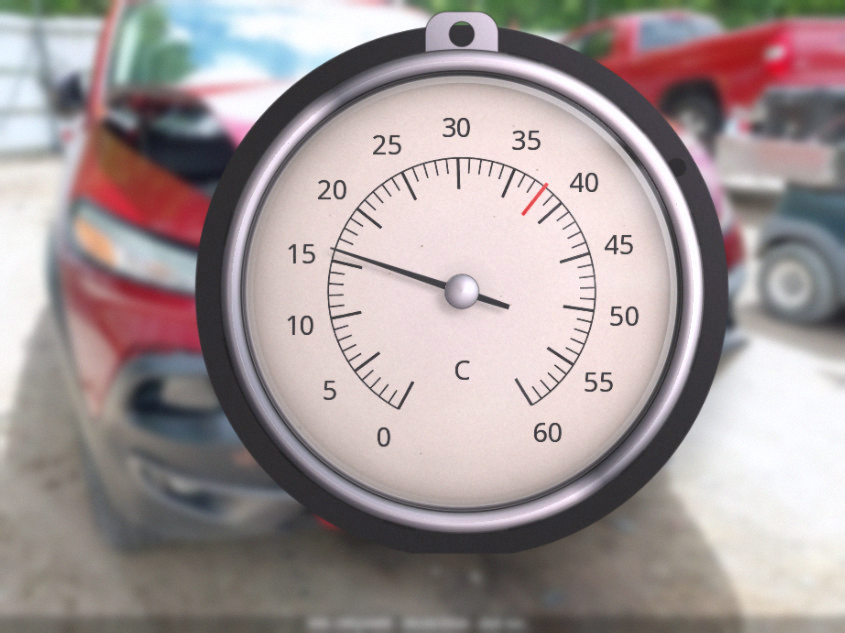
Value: 16 °C
